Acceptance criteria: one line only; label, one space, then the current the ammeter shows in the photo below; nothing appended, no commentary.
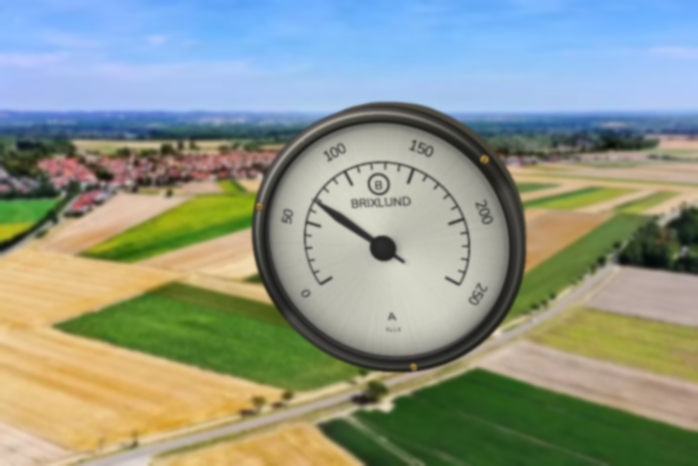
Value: 70 A
